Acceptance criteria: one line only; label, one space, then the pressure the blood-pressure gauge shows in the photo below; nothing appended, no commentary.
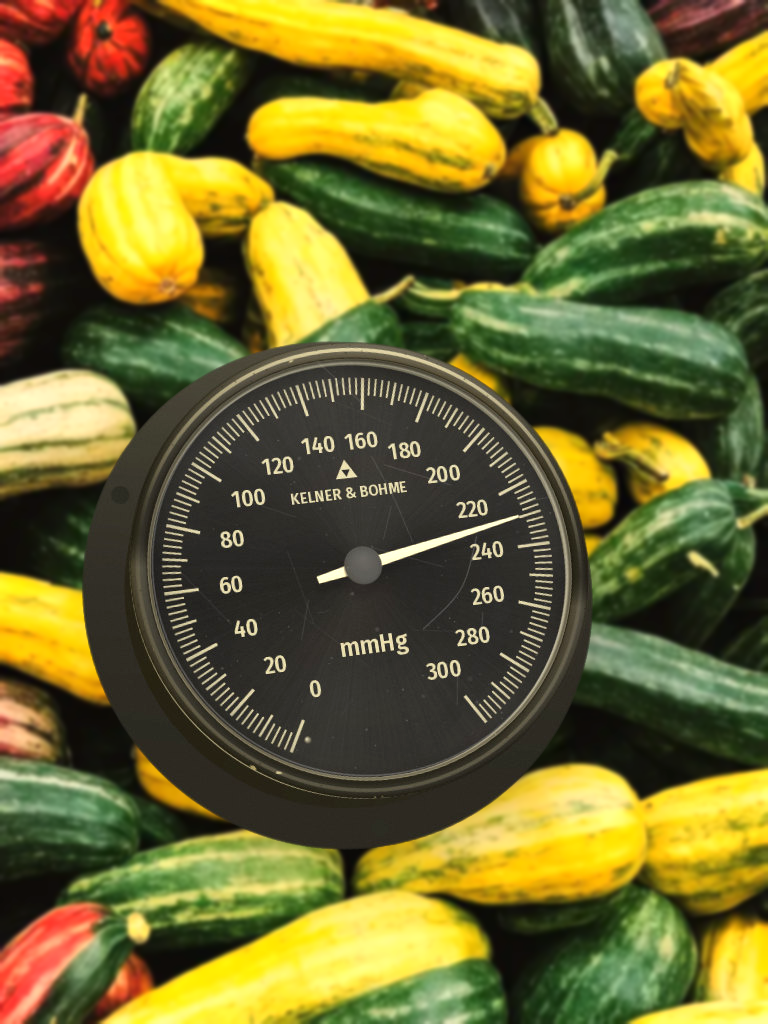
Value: 230 mmHg
